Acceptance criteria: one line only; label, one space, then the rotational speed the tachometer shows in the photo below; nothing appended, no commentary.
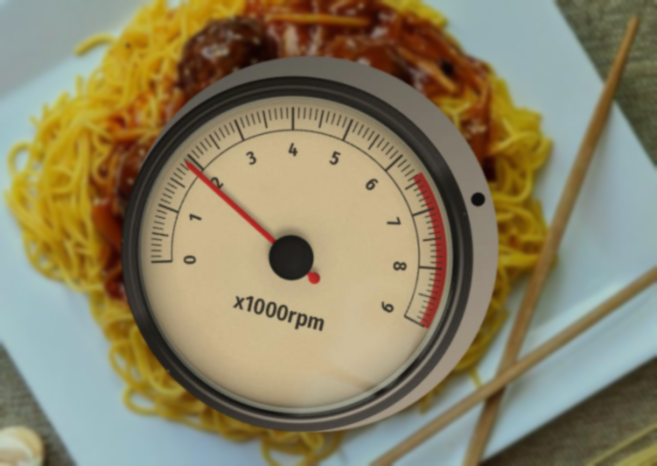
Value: 1900 rpm
